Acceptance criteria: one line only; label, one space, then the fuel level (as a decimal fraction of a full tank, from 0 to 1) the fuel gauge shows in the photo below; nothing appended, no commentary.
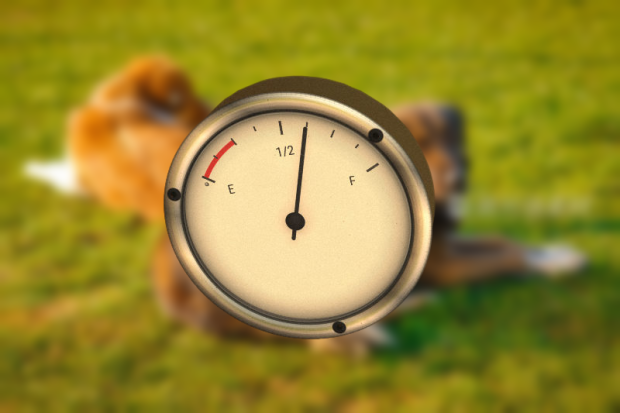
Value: 0.625
